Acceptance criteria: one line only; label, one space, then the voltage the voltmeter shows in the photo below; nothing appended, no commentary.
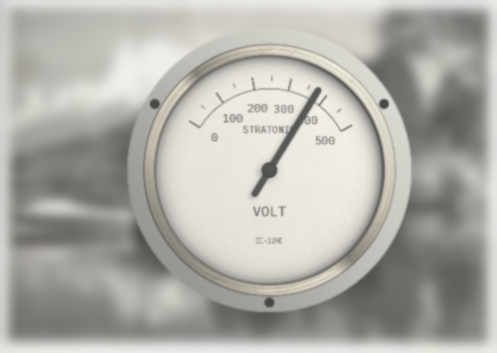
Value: 375 V
